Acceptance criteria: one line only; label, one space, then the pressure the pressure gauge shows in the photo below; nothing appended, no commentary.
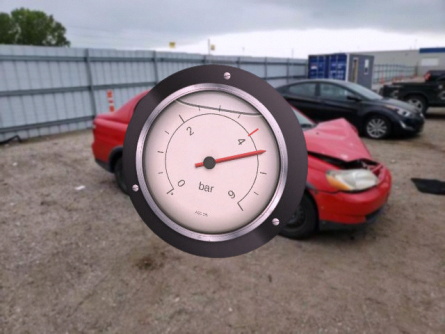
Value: 4.5 bar
